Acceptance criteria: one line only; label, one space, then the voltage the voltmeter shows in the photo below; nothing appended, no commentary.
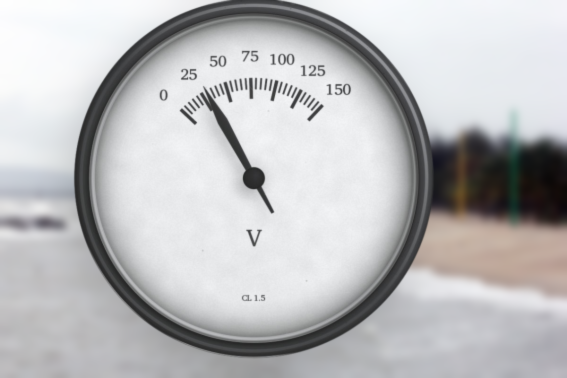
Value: 30 V
